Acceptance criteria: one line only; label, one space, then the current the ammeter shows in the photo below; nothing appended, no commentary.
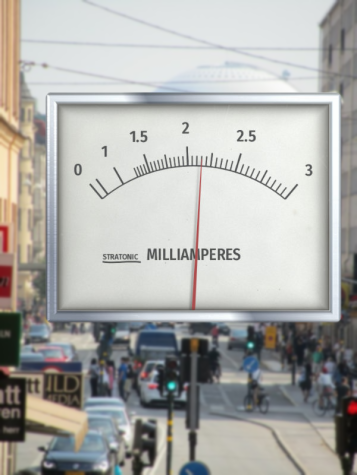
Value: 2.15 mA
